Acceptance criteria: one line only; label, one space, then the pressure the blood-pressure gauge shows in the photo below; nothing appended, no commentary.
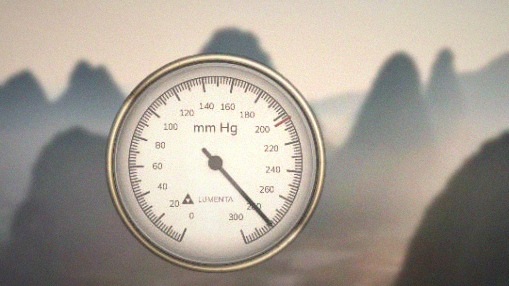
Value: 280 mmHg
